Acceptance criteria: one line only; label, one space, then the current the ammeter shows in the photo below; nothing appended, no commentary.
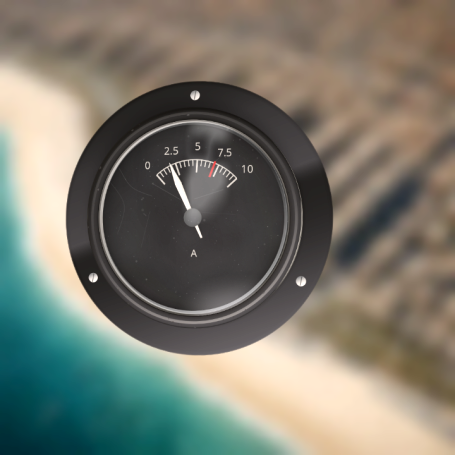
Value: 2 A
